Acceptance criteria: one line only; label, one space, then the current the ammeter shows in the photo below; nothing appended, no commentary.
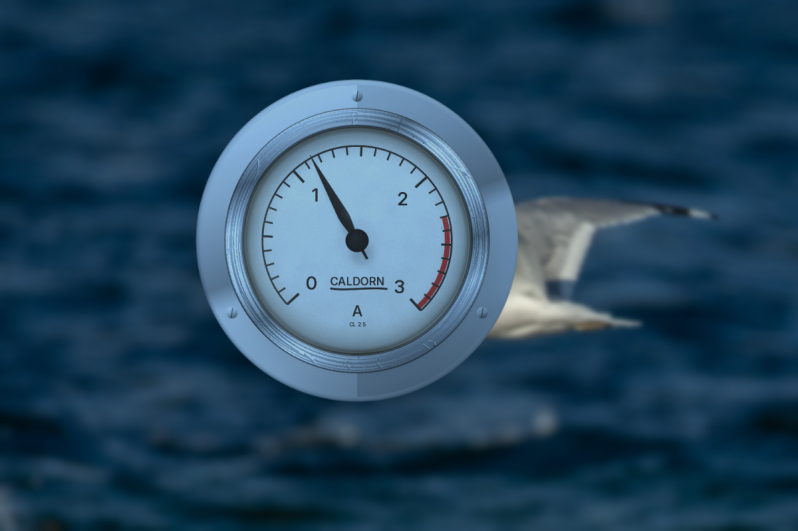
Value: 1.15 A
